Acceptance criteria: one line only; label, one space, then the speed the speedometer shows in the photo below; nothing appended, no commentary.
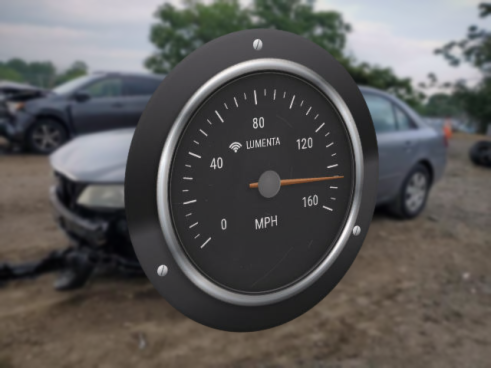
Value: 145 mph
